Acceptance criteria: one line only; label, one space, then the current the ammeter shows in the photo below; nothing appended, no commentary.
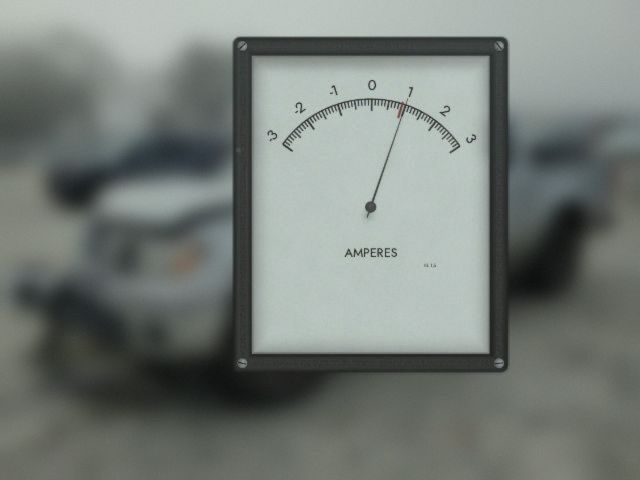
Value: 1 A
